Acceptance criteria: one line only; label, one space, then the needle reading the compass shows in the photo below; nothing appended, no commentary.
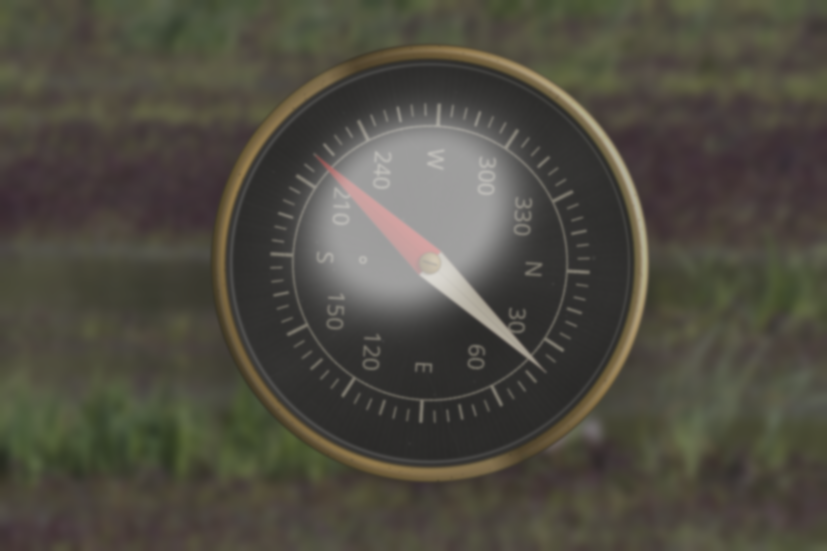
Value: 220 °
